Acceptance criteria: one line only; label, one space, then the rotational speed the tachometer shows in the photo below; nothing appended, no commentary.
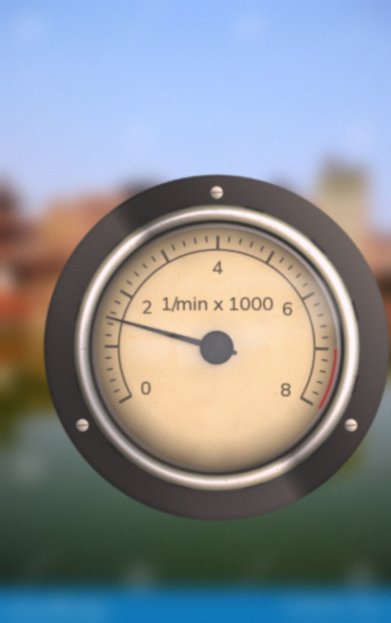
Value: 1500 rpm
